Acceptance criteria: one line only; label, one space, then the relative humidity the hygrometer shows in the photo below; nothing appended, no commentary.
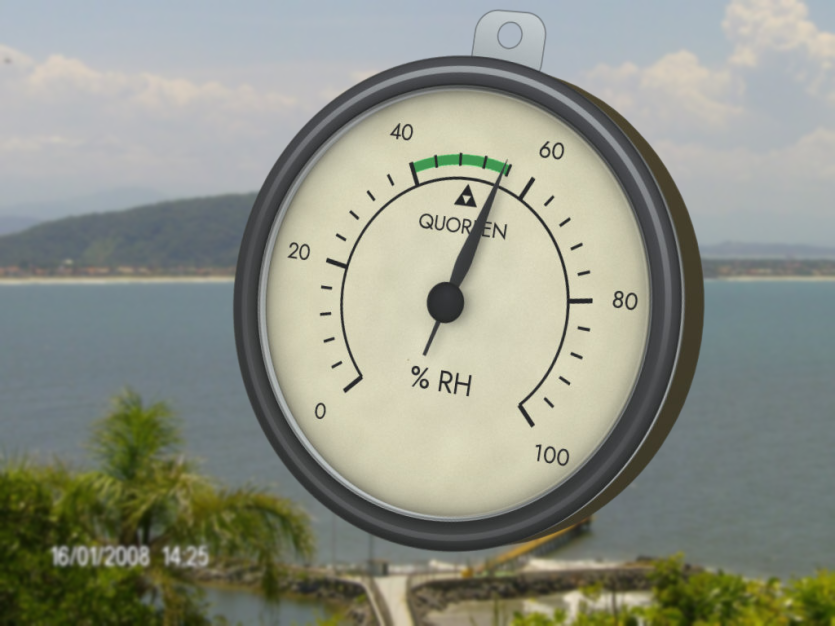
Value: 56 %
